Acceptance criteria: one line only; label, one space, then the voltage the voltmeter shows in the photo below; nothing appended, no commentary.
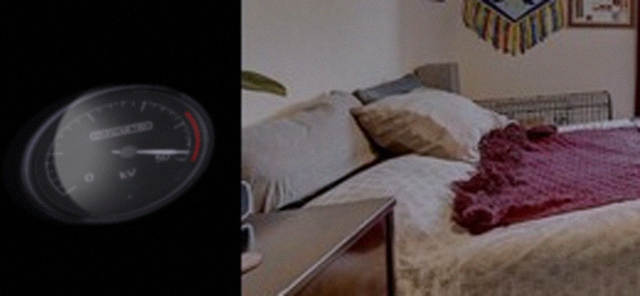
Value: 48 kV
